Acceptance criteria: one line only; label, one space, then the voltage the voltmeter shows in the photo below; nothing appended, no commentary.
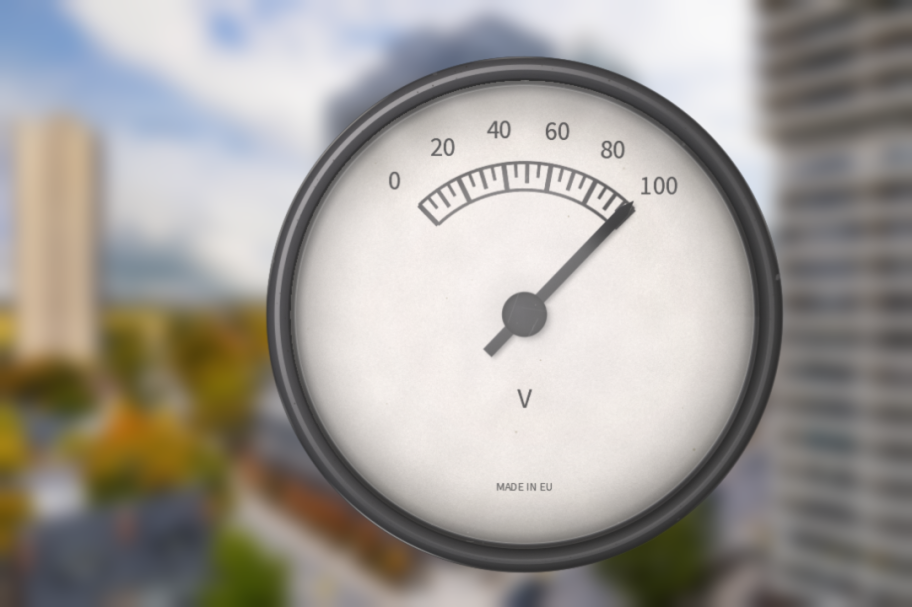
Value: 97.5 V
